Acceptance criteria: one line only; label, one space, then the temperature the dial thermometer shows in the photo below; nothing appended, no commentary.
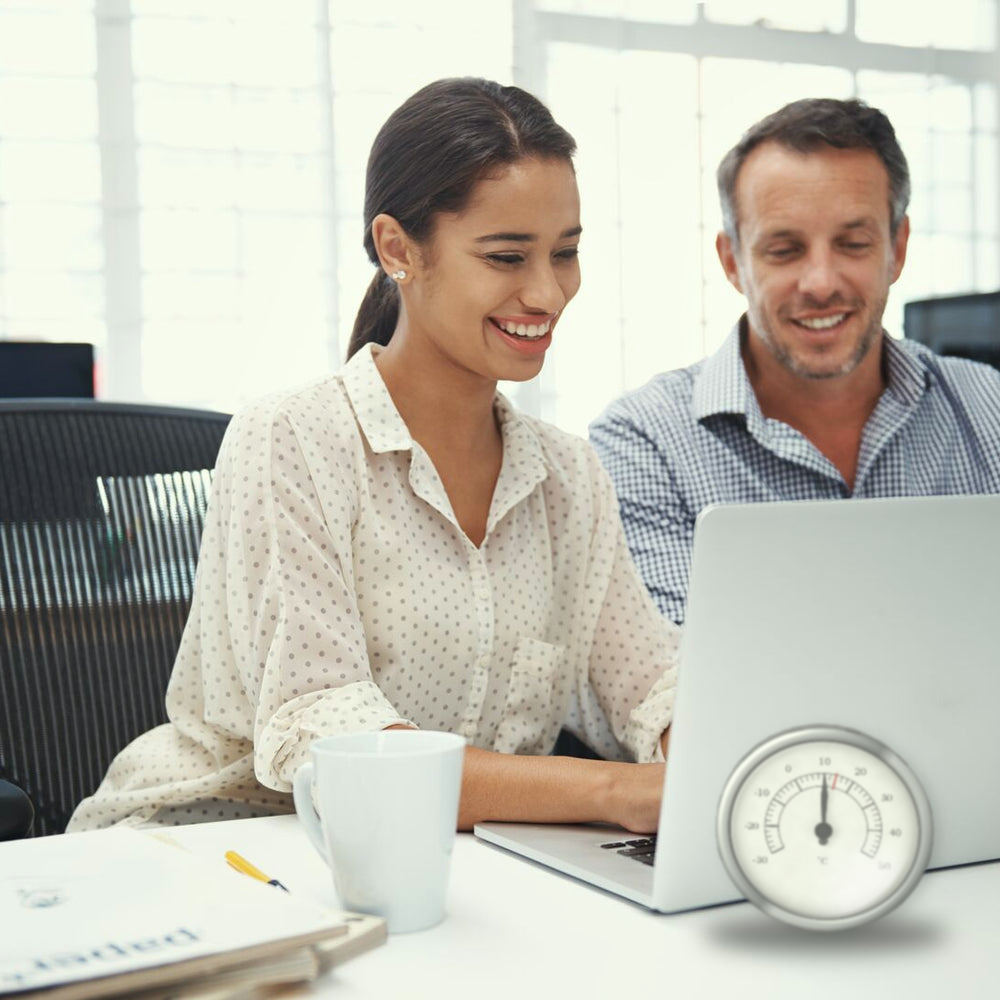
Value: 10 °C
